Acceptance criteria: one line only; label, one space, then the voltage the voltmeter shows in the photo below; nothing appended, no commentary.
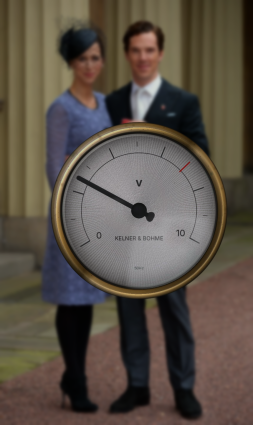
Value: 2.5 V
